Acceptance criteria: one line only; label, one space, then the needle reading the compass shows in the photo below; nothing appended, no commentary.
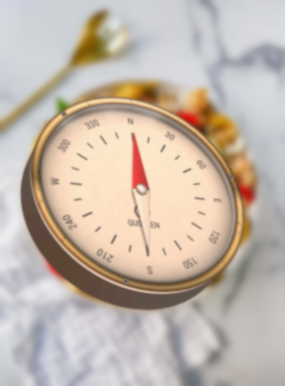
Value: 0 °
